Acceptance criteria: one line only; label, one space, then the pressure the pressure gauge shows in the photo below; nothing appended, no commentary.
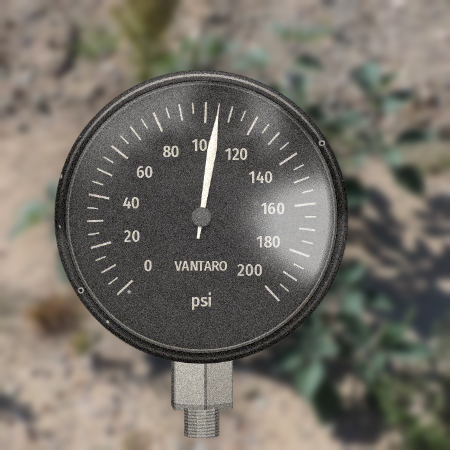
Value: 105 psi
